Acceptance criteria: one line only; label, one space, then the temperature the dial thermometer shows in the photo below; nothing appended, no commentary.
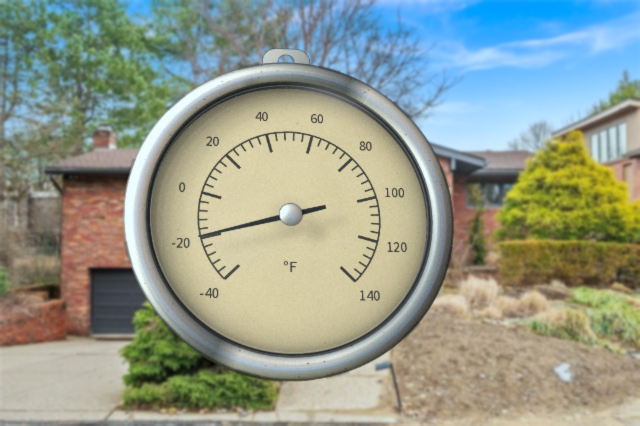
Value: -20 °F
